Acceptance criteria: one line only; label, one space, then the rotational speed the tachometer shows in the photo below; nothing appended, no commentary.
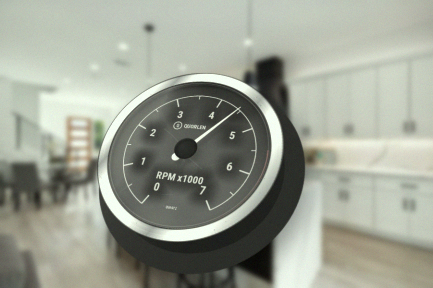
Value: 4500 rpm
